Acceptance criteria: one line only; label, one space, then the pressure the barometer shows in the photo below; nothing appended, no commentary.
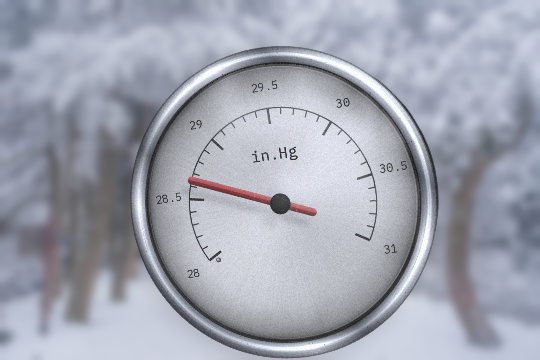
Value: 28.65 inHg
